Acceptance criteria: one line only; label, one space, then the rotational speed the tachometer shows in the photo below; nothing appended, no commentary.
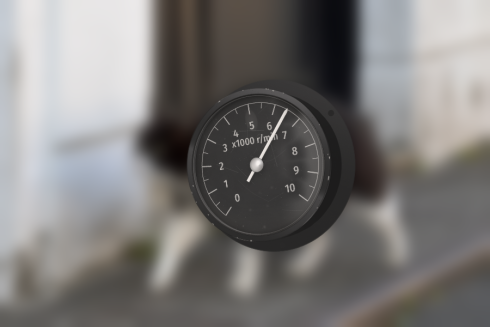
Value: 6500 rpm
